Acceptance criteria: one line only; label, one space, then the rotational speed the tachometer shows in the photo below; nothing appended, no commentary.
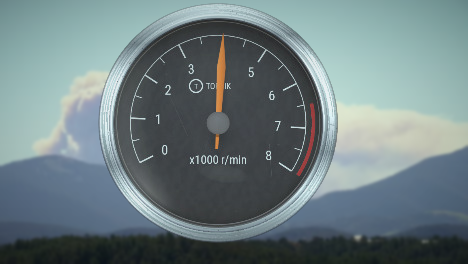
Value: 4000 rpm
